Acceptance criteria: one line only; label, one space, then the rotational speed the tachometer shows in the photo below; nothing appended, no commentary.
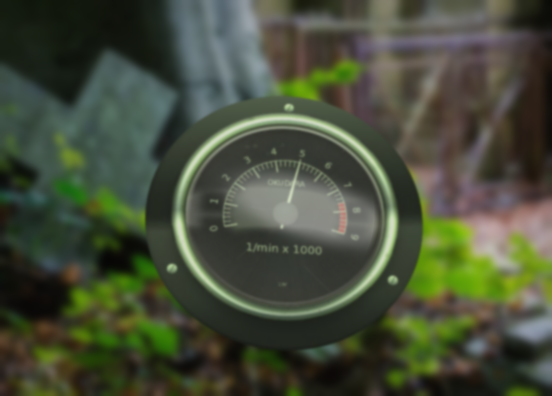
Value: 5000 rpm
